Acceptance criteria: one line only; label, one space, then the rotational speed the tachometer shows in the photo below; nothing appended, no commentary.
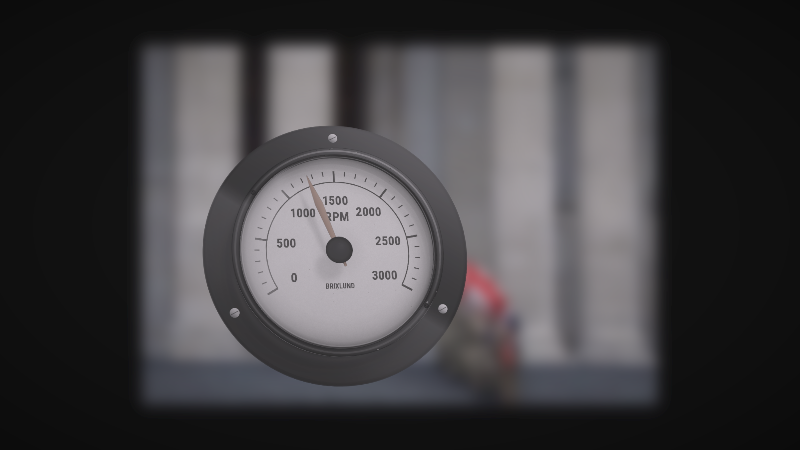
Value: 1250 rpm
